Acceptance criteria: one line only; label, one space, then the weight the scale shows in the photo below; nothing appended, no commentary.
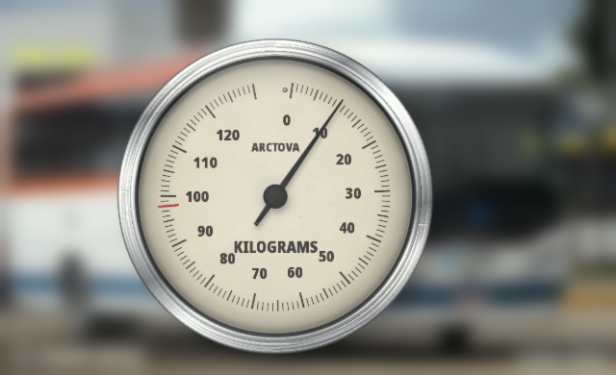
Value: 10 kg
